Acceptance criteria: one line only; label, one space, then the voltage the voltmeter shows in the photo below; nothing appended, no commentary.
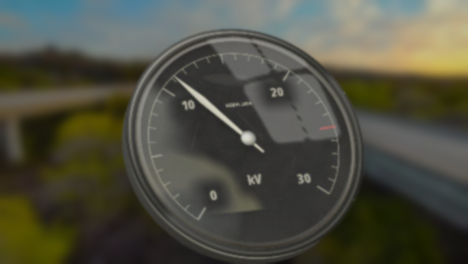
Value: 11 kV
